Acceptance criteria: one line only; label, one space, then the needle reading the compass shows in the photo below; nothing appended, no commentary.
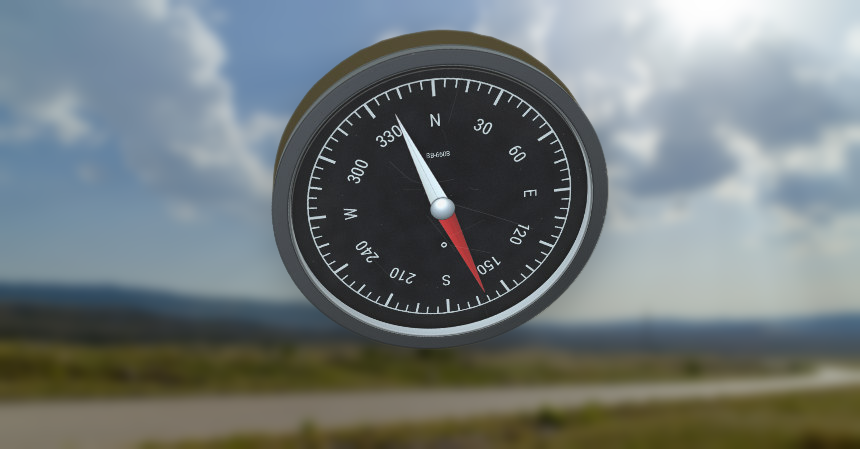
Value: 160 °
